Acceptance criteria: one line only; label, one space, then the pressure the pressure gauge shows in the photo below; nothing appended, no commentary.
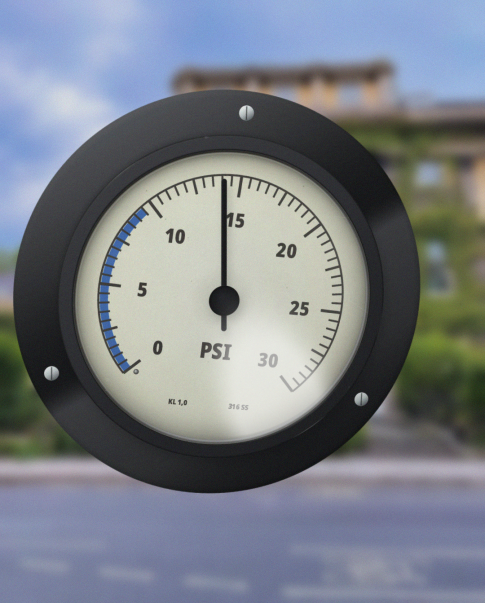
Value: 14 psi
